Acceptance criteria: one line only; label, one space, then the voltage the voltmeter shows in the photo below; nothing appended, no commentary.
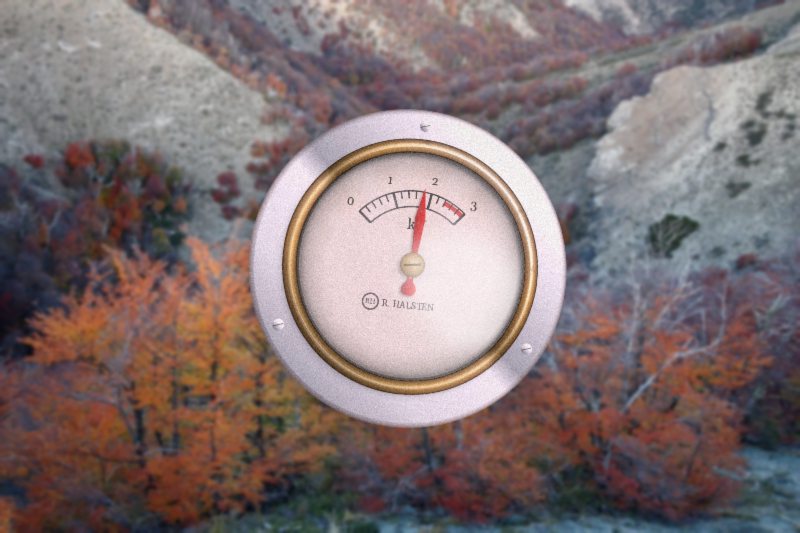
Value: 1.8 kV
